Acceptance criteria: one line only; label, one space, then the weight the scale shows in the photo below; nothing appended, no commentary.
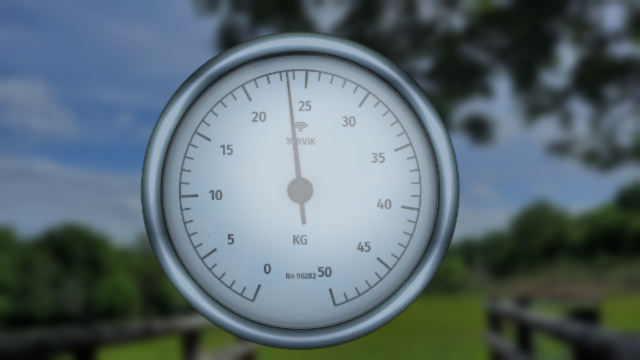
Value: 23.5 kg
